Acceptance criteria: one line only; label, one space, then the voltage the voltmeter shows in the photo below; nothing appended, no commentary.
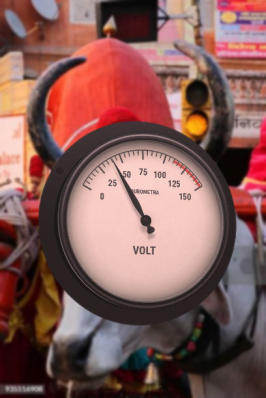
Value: 40 V
